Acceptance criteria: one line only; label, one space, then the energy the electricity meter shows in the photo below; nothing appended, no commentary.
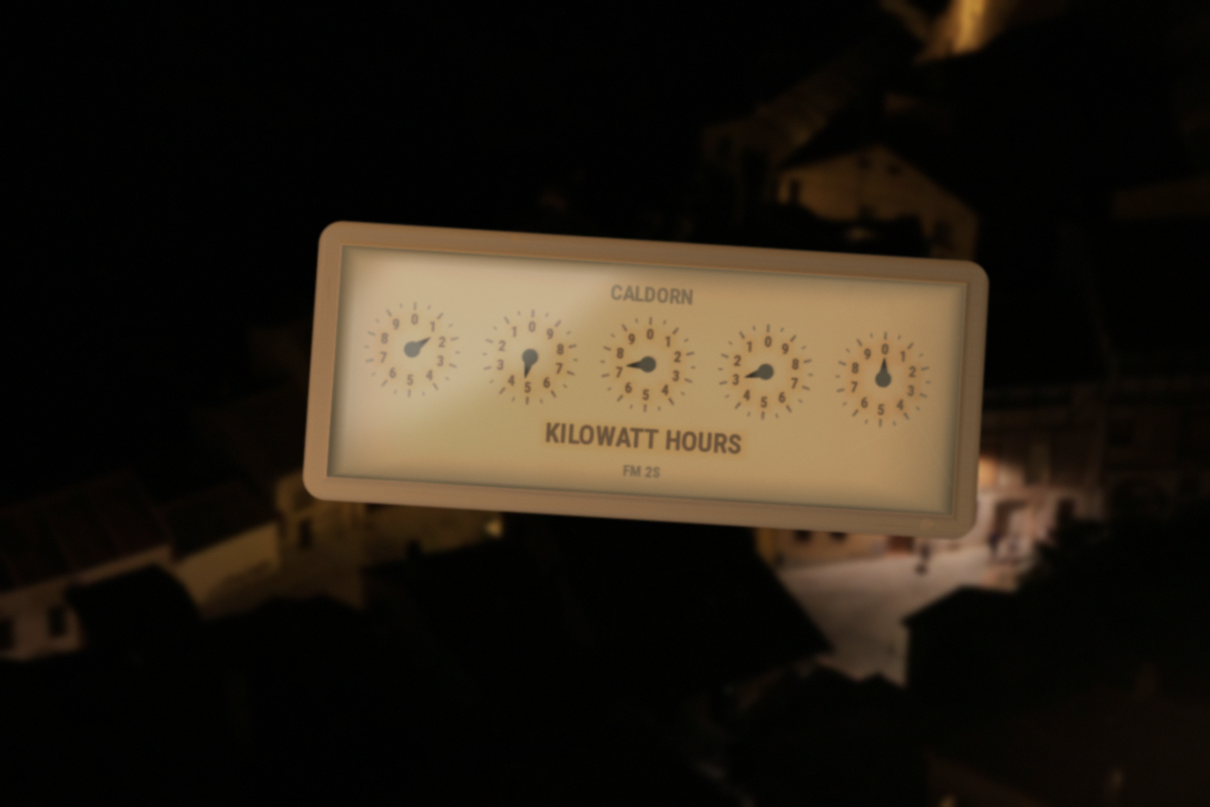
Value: 14730 kWh
